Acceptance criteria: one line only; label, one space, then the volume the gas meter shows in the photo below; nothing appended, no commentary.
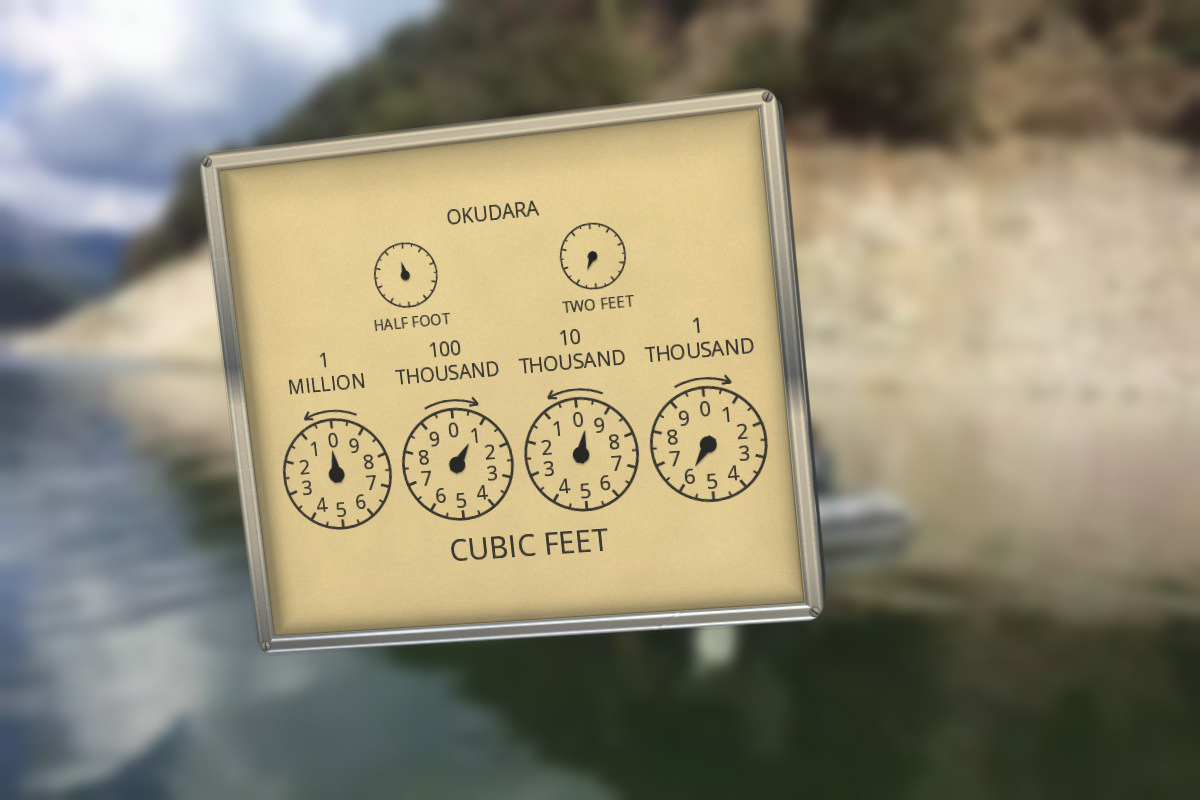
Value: 9600 ft³
